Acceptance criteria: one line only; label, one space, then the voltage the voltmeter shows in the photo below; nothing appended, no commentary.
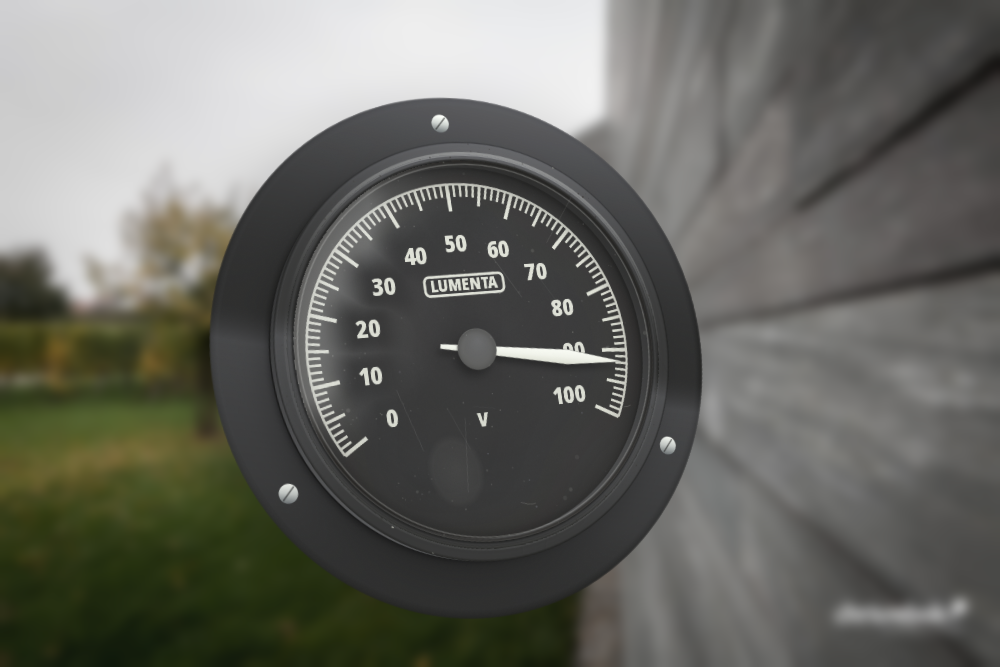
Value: 92 V
